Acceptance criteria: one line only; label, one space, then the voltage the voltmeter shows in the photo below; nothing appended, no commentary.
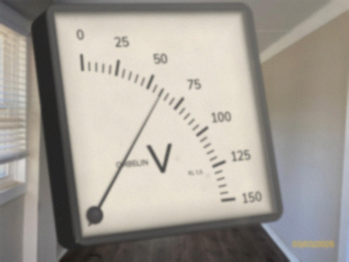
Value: 60 V
